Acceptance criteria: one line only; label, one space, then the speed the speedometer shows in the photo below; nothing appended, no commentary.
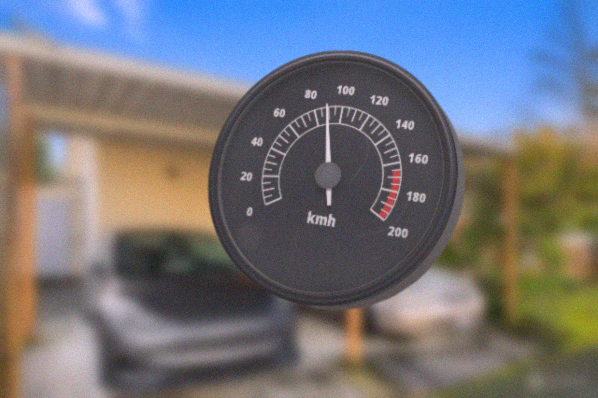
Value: 90 km/h
